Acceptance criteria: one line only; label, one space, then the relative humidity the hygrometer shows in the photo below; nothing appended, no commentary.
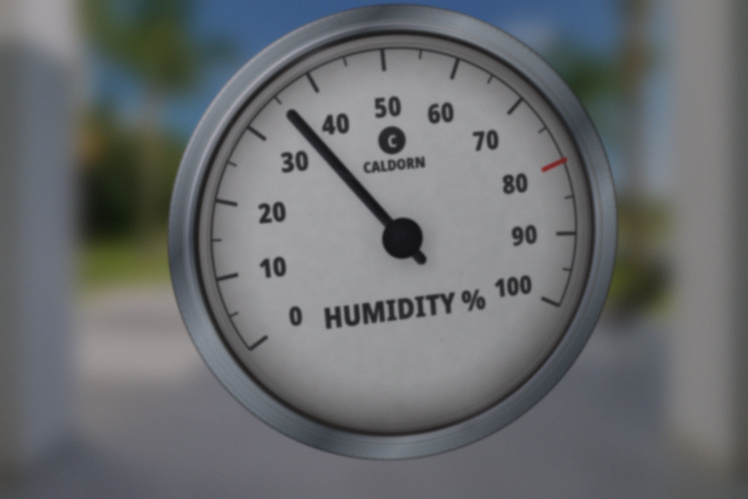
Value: 35 %
